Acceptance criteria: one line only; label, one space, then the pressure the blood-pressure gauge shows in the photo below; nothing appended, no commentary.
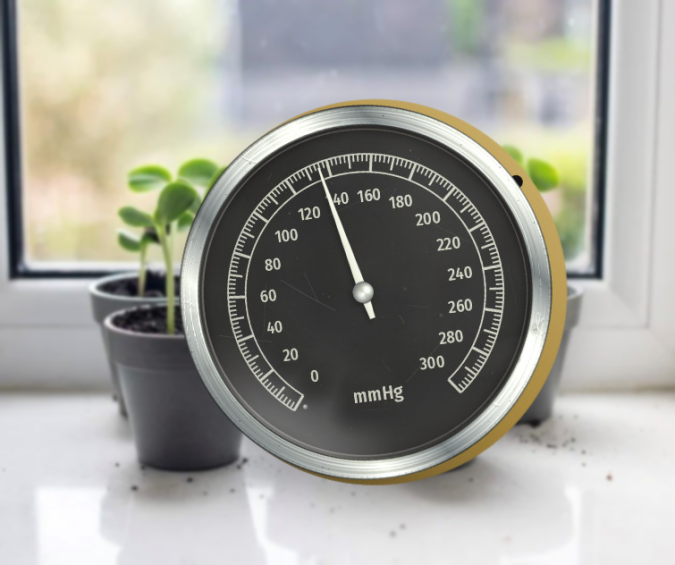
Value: 136 mmHg
